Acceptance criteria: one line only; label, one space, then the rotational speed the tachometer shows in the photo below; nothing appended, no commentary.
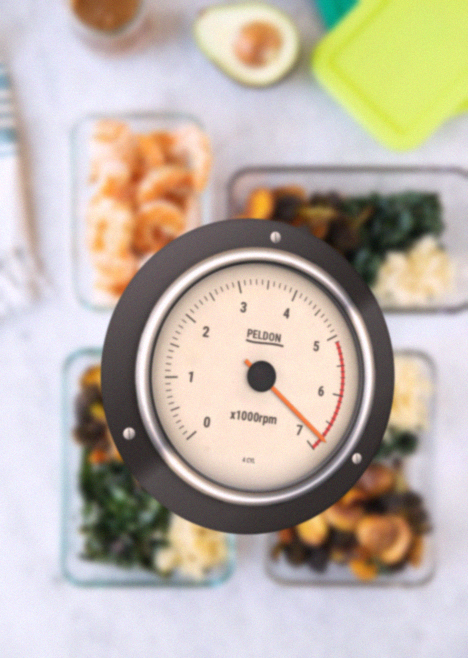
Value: 6800 rpm
